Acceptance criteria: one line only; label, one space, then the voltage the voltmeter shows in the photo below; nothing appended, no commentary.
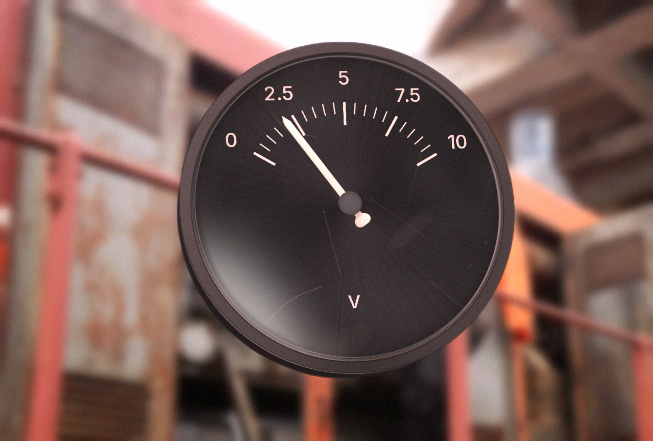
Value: 2 V
